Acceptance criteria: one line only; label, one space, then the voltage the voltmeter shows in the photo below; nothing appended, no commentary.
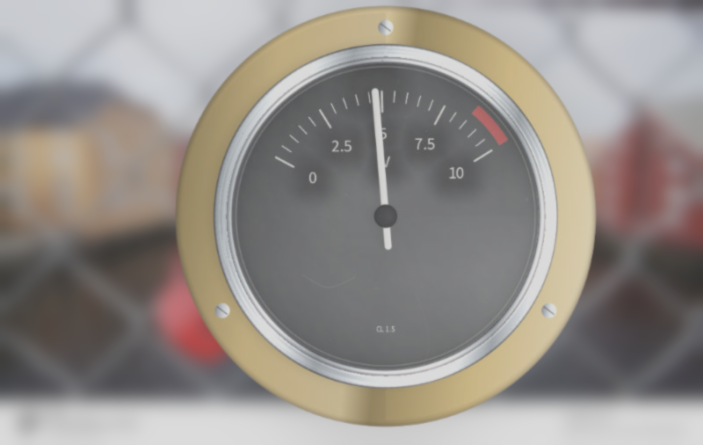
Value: 4.75 V
